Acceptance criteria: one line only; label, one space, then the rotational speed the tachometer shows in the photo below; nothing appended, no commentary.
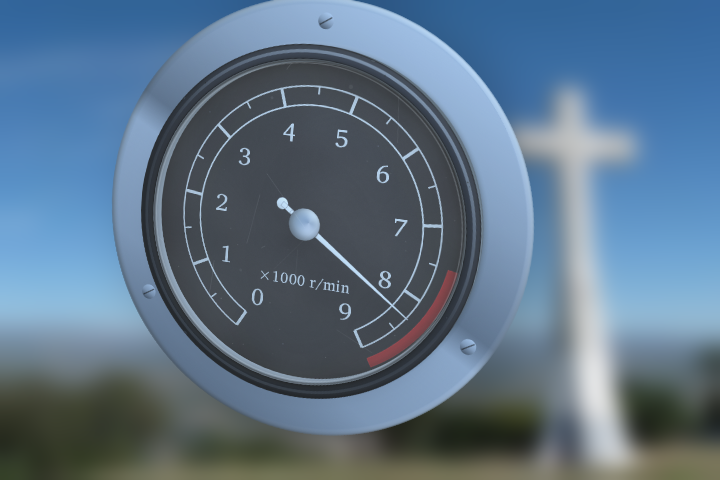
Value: 8250 rpm
